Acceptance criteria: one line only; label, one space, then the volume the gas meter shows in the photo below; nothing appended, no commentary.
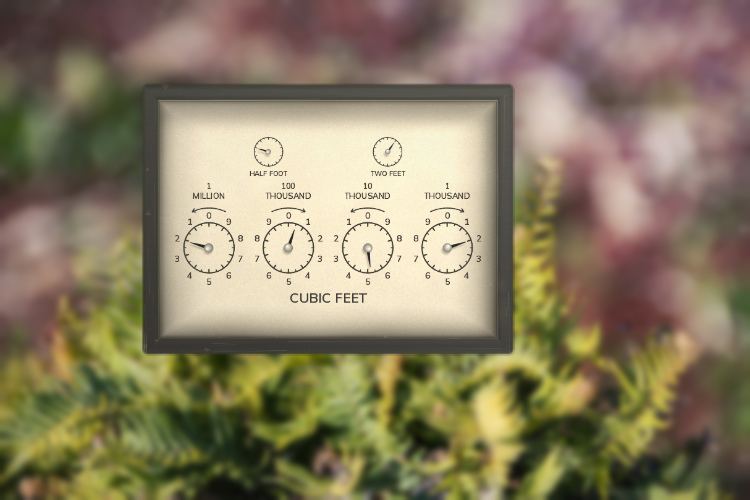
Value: 205200 ft³
